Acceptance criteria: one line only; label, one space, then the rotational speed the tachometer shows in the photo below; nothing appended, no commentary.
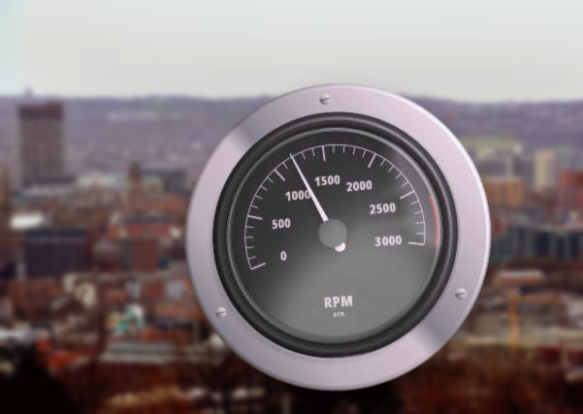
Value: 1200 rpm
